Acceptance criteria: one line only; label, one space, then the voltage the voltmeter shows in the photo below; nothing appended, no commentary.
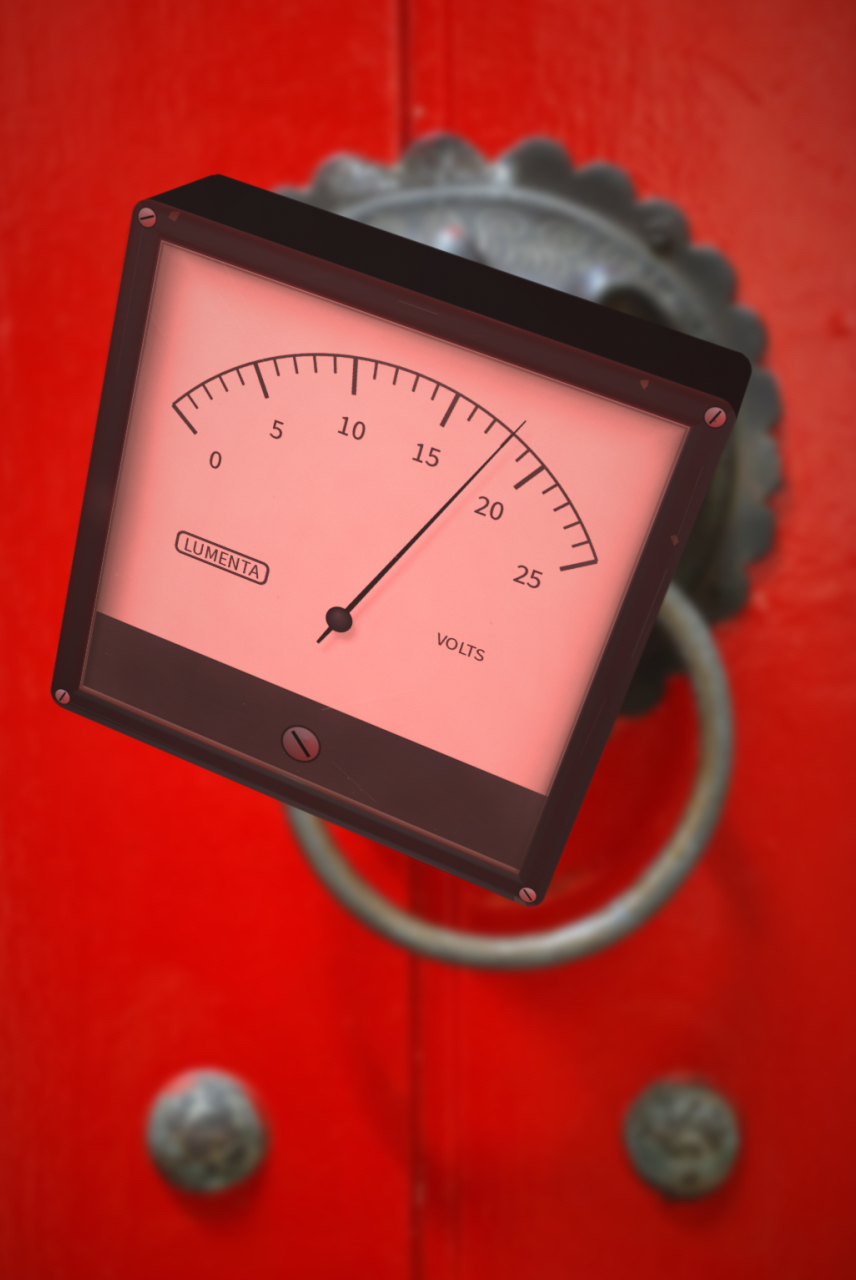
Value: 18 V
